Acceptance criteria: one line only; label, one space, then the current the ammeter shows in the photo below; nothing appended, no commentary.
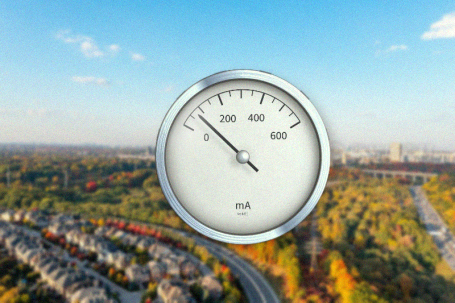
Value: 75 mA
